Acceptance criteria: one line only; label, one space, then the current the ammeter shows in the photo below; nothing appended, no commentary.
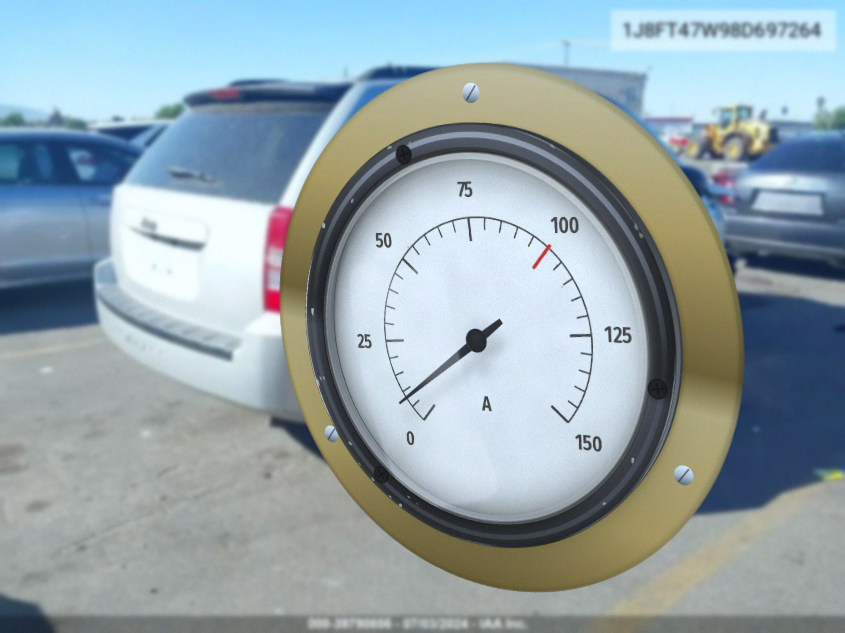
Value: 7.5 A
